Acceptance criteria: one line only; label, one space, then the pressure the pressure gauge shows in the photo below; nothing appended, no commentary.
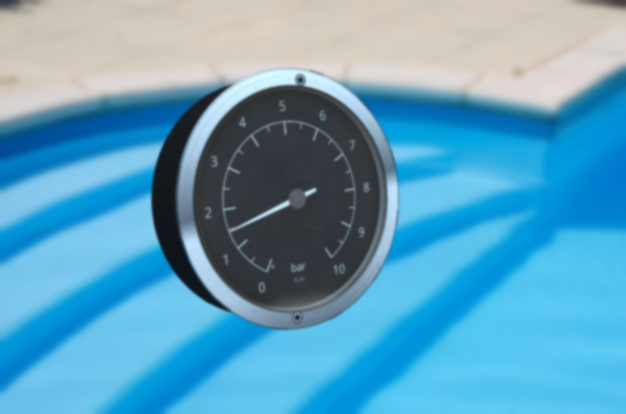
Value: 1.5 bar
